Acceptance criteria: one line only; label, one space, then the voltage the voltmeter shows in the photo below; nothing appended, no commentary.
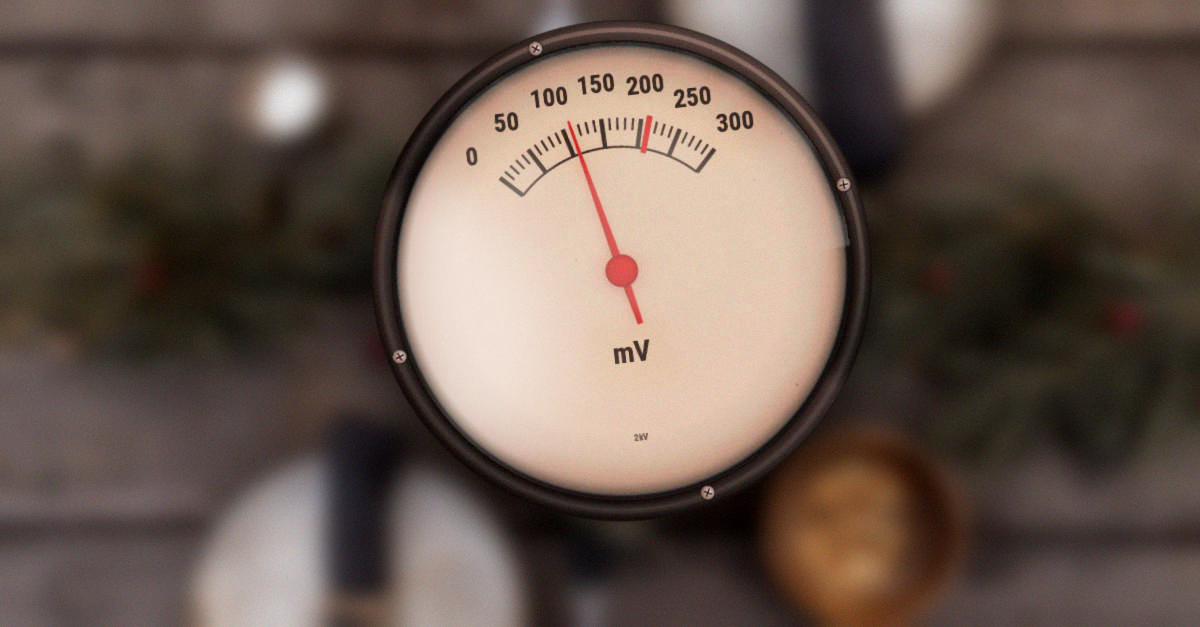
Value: 110 mV
